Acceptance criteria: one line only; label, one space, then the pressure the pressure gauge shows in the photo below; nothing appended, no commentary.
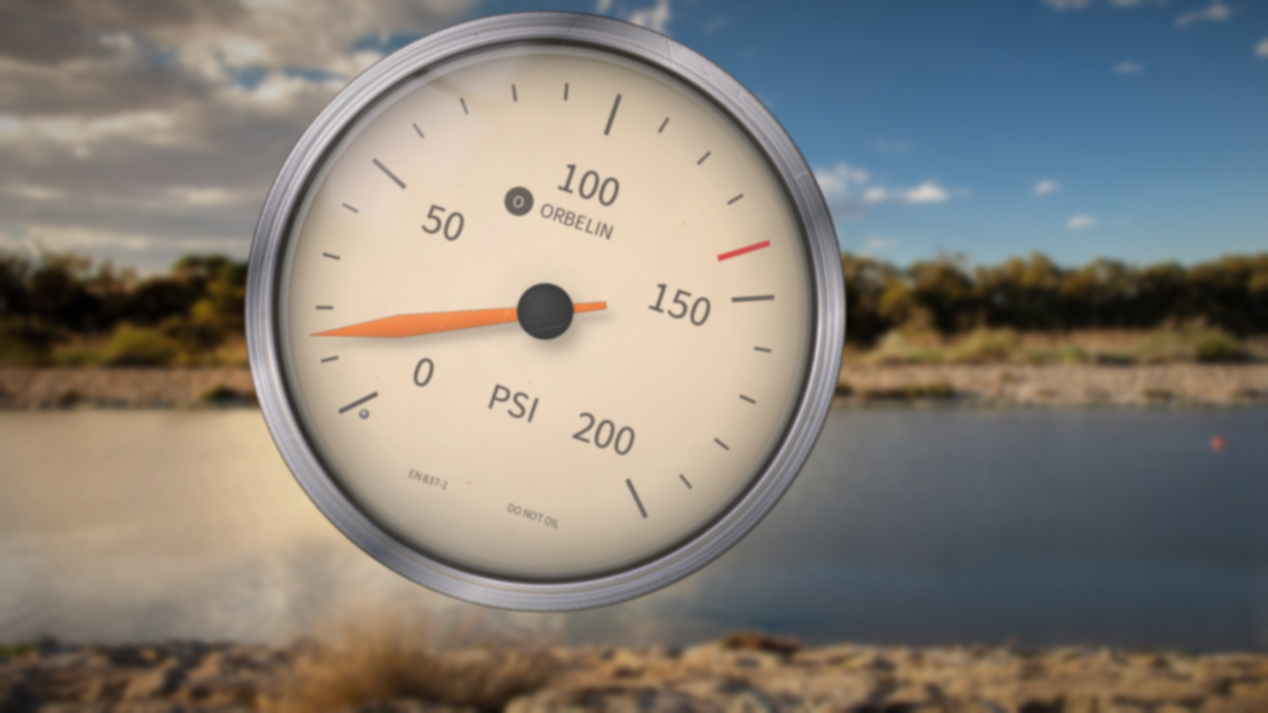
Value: 15 psi
